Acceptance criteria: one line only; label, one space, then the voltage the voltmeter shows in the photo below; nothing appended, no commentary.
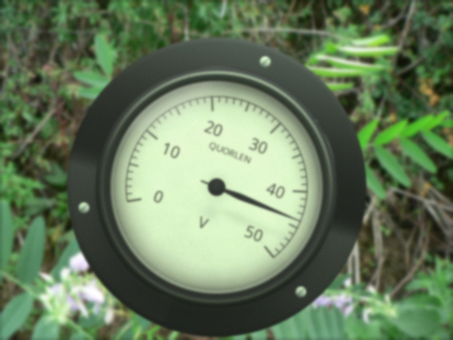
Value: 44 V
